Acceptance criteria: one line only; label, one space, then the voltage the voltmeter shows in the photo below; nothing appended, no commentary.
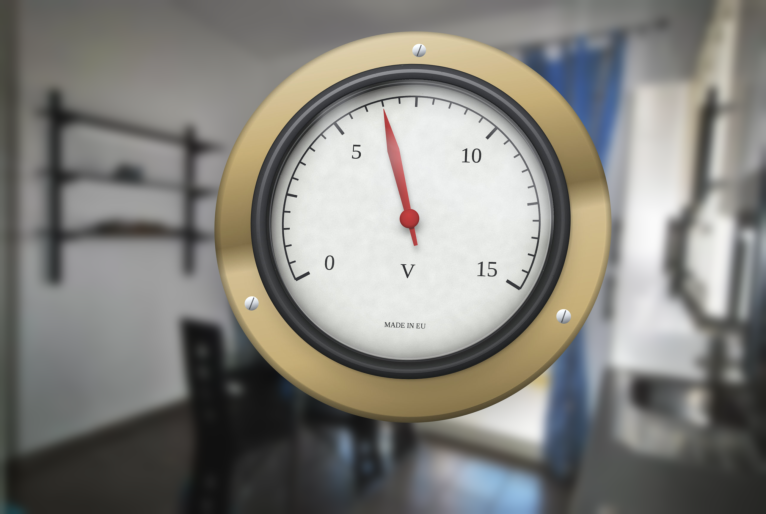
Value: 6.5 V
